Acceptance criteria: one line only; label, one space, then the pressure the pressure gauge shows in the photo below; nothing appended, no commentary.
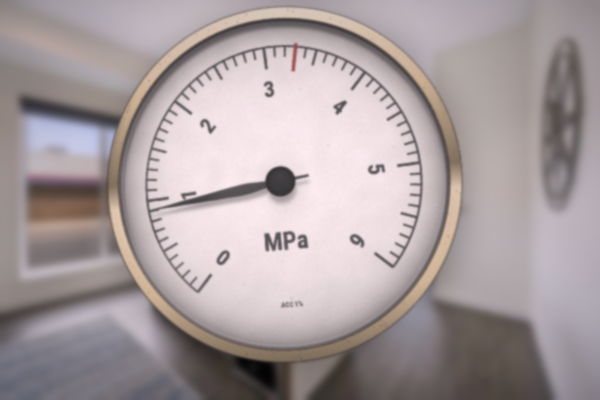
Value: 0.9 MPa
